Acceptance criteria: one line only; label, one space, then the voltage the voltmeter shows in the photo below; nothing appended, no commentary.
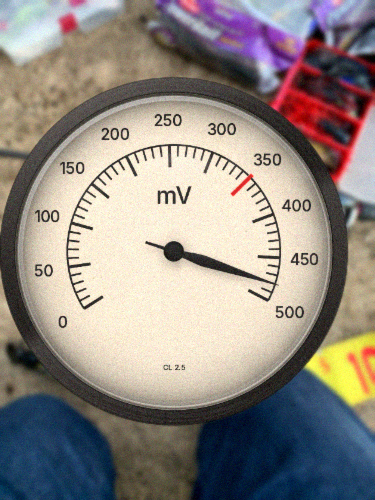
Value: 480 mV
